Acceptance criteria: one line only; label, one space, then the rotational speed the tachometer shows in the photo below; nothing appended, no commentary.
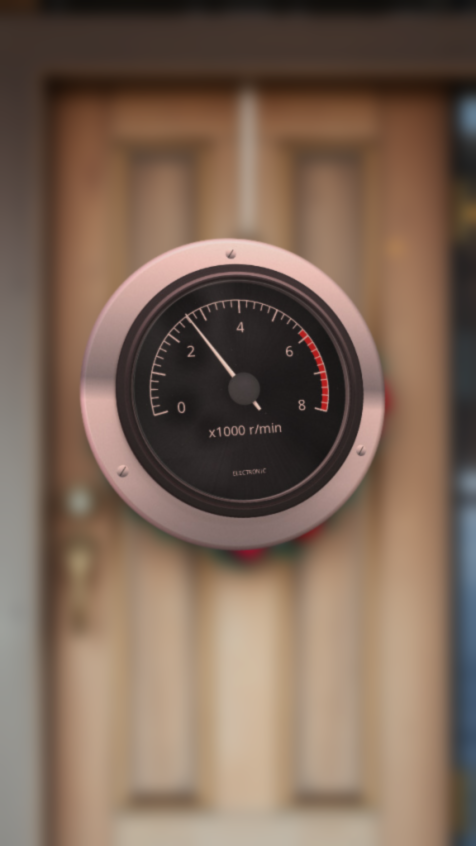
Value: 2600 rpm
